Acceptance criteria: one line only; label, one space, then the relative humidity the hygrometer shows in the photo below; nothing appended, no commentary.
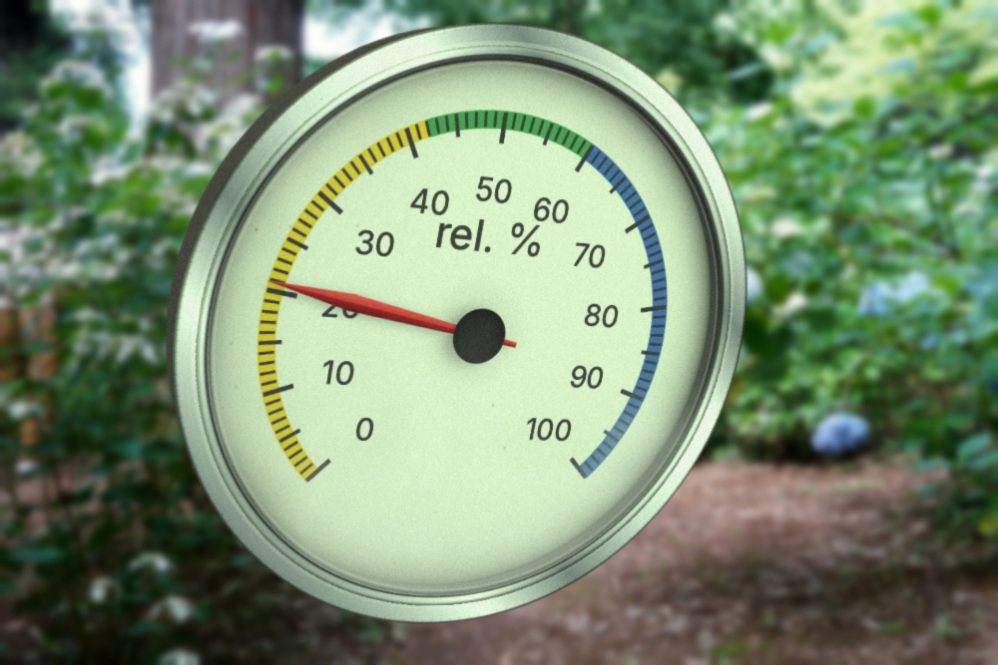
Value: 21 %
